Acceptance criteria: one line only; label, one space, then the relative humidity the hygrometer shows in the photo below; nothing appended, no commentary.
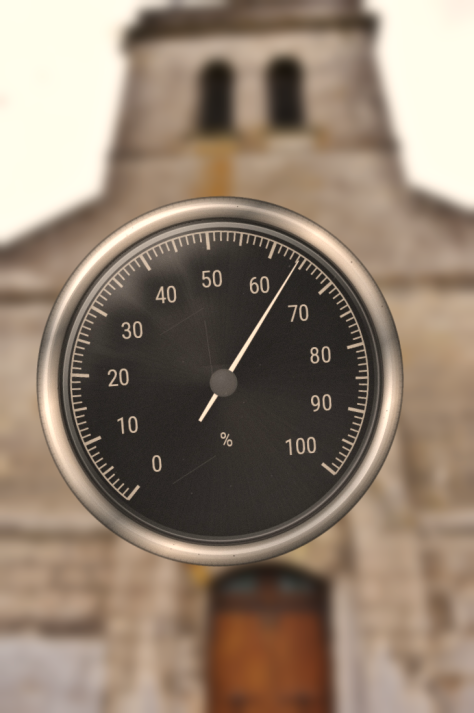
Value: 64 %
